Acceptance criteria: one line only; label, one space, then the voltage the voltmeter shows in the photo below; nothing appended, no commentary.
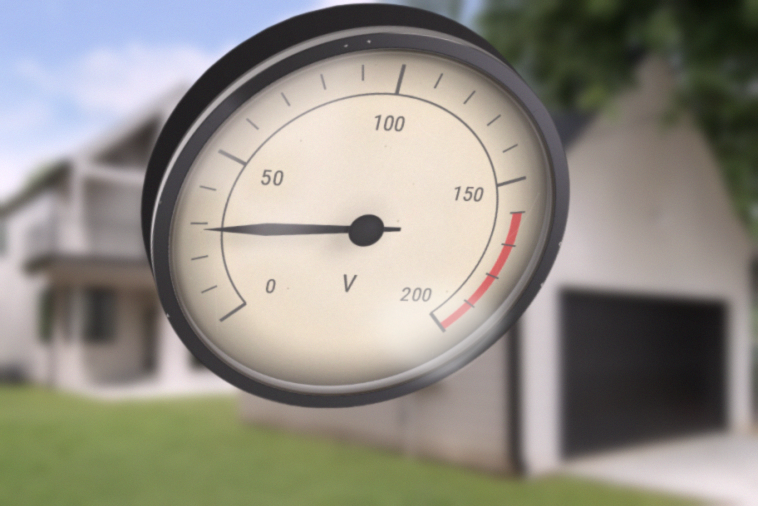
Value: 30 V
